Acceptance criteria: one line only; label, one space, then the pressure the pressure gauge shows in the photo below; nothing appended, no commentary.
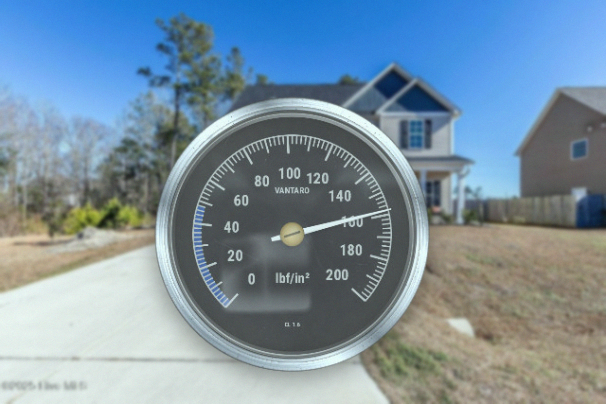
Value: 158 psi
